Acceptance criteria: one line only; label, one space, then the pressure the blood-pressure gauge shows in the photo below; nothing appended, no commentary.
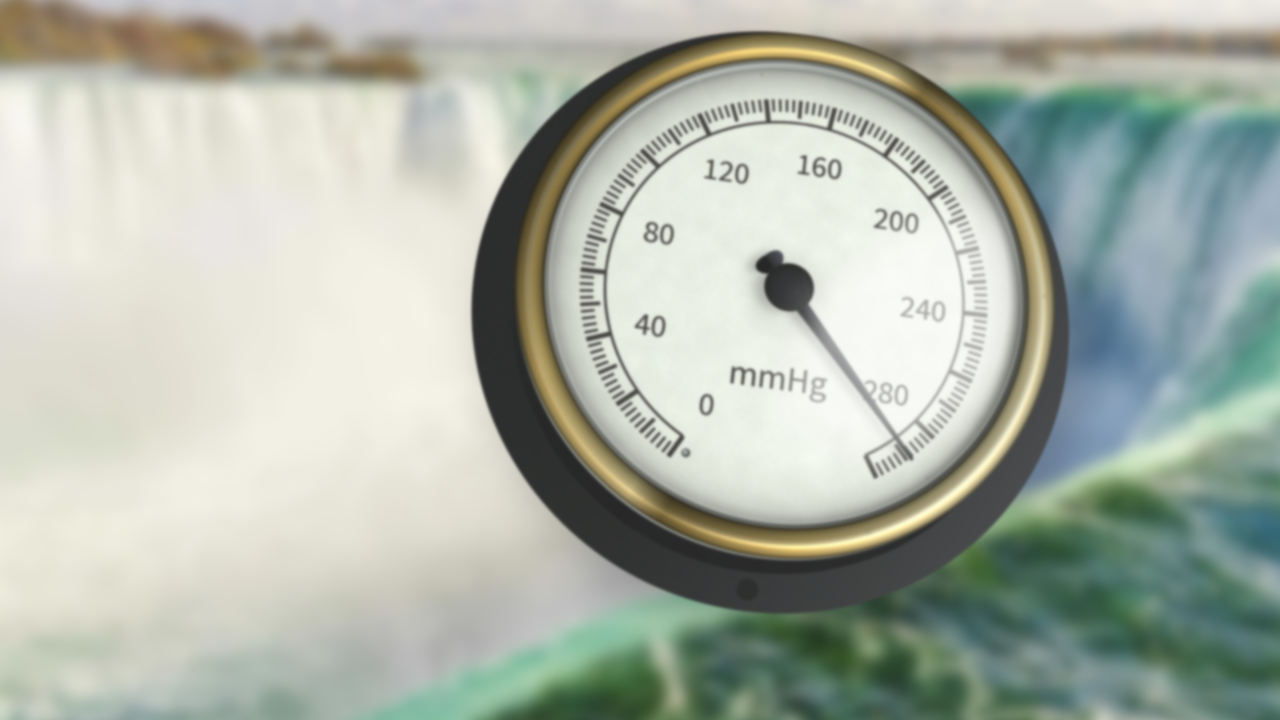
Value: 290 mmHg
